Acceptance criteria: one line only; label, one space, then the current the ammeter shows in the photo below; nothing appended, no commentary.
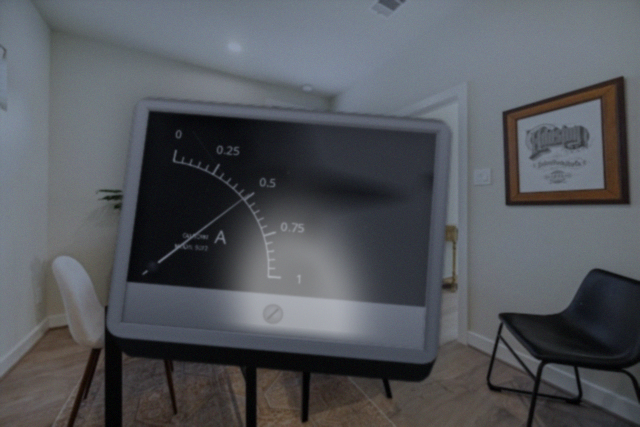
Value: 0.5 A
